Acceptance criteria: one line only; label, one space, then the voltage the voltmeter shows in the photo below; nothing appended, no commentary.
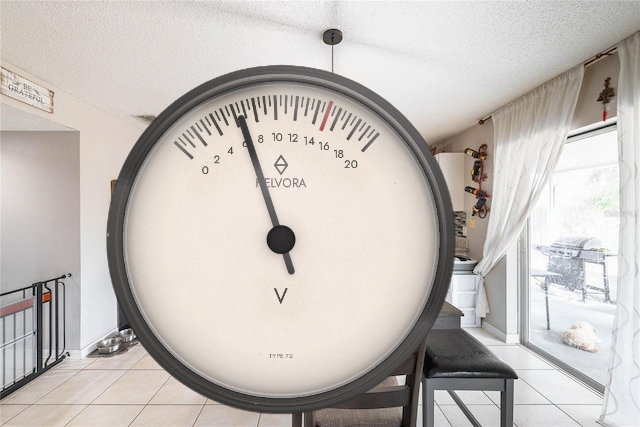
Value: 6.5 V
